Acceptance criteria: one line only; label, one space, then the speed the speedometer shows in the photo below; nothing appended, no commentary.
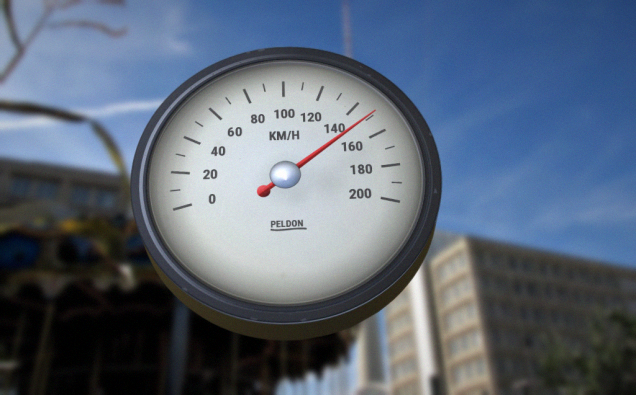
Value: 150 km/h
